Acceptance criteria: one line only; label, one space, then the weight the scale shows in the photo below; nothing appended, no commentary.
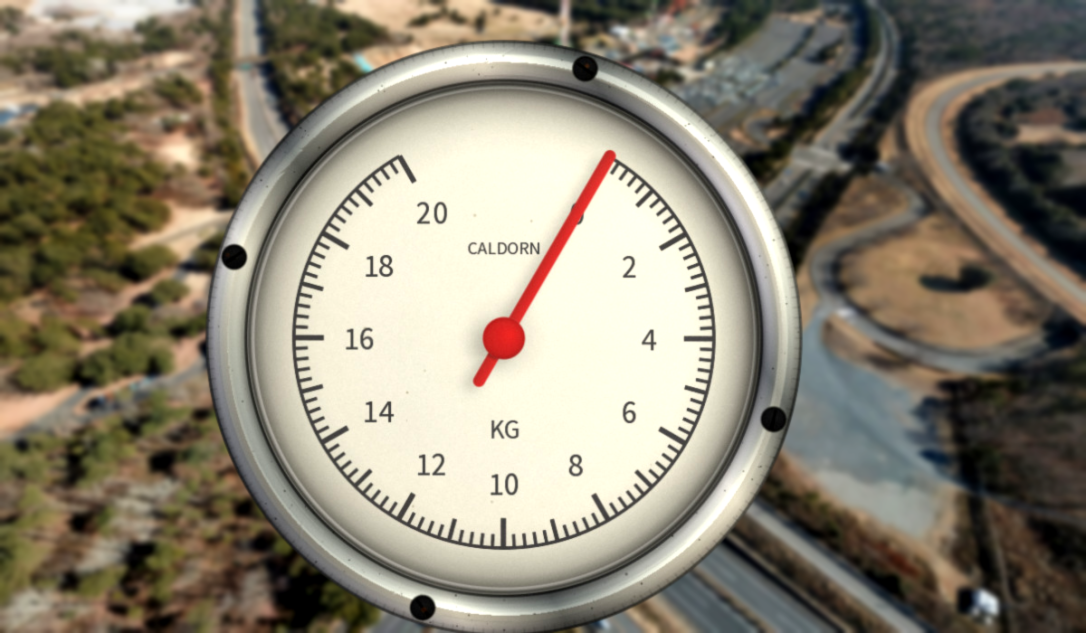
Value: 0 kg
